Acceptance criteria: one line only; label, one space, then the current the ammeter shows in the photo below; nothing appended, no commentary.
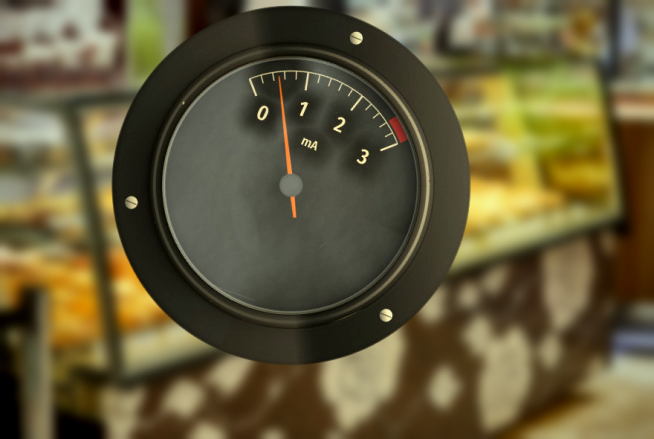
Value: 0.5 mA
